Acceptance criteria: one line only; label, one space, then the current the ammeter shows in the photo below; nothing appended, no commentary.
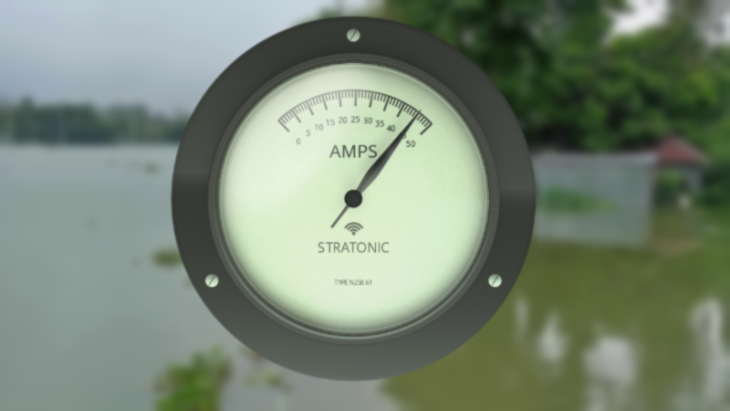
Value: 45 A
